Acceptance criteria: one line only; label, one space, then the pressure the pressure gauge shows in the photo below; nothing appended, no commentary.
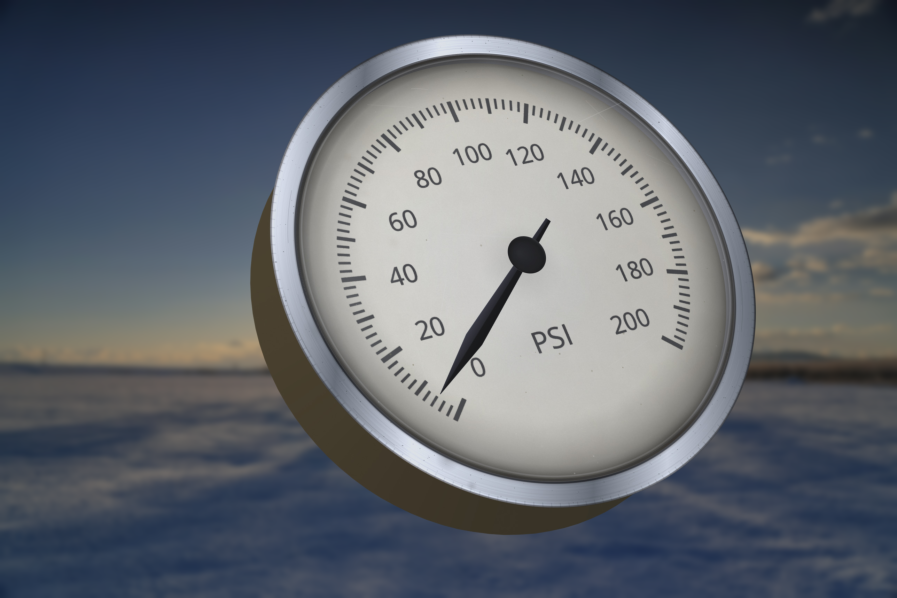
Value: 6 psi
